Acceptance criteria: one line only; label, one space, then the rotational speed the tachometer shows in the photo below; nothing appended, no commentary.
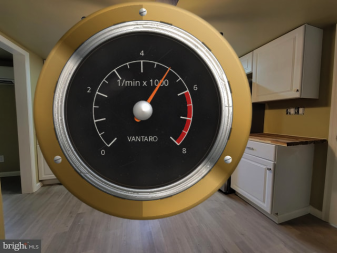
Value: 5000 rpm
